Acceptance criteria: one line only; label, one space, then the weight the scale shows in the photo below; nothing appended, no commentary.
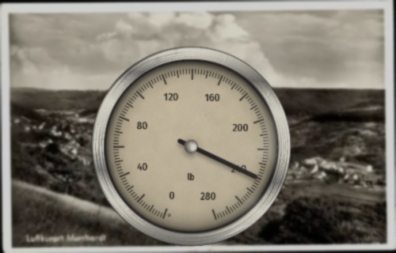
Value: 240 lb
